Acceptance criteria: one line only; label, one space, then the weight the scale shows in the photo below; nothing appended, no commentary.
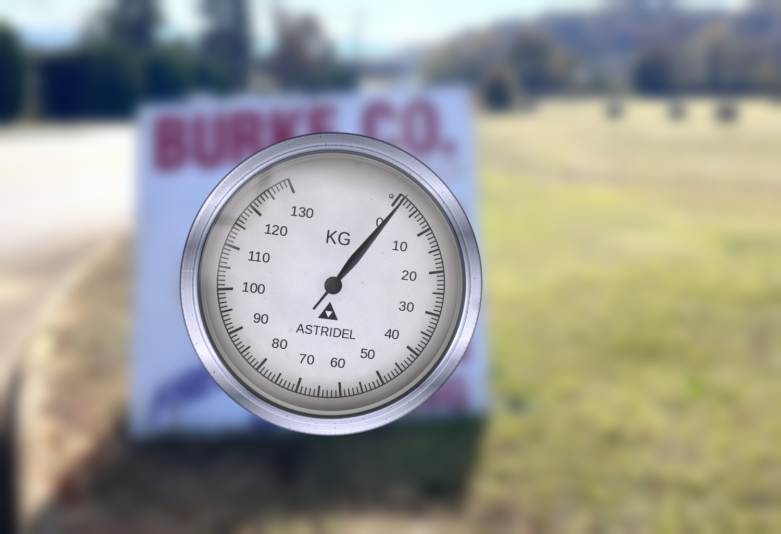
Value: 1 kg
